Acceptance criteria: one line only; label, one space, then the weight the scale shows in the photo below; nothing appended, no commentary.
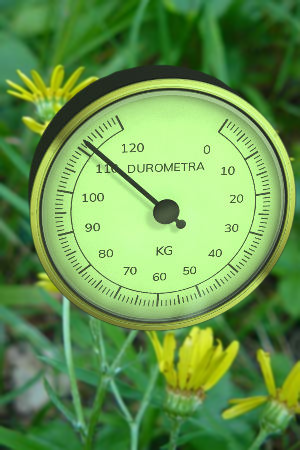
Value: 112 kg
